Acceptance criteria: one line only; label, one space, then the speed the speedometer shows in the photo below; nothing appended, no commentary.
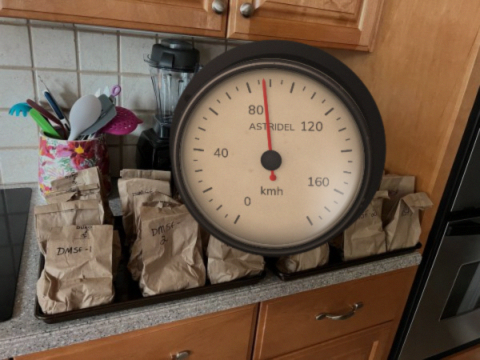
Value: 87.5 km/h
